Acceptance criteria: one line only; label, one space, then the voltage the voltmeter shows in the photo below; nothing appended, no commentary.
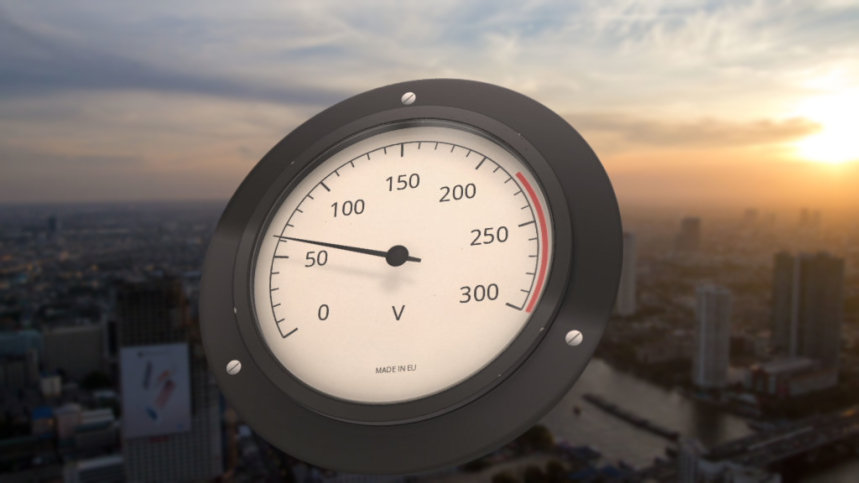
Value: 60 V
